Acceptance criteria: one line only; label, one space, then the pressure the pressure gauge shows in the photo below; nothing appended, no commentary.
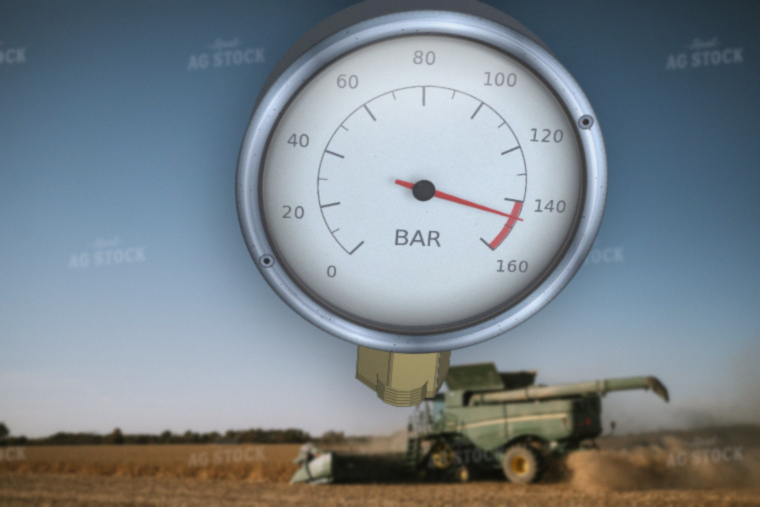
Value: 145 bar
